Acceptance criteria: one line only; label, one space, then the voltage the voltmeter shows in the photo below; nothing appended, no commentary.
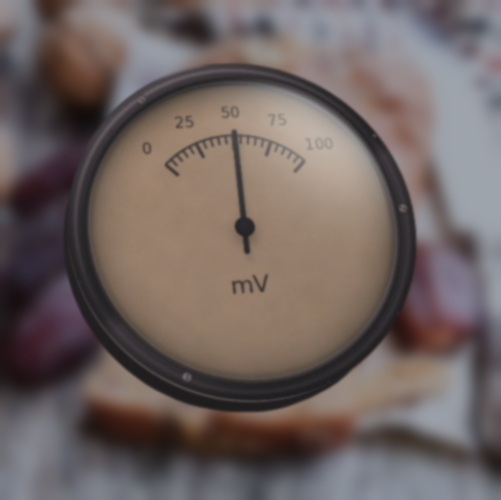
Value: 50 mV
